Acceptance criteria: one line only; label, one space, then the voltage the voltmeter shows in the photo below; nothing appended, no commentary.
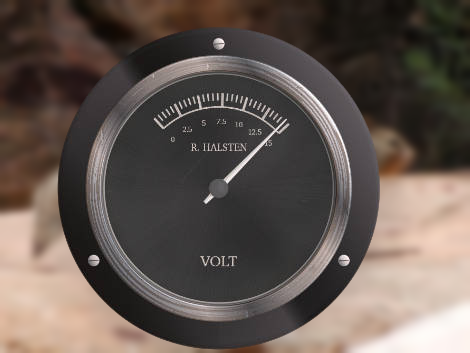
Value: 14.5 V
